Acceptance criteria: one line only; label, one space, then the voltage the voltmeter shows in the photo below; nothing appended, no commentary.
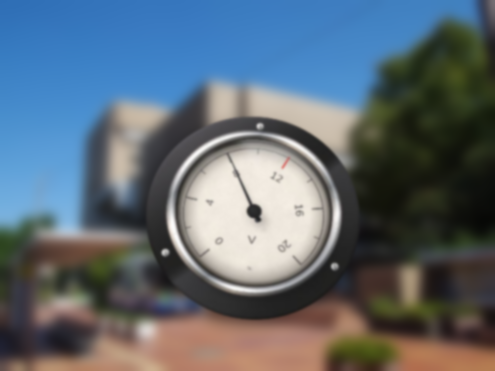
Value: 8 V
